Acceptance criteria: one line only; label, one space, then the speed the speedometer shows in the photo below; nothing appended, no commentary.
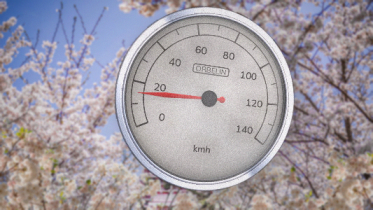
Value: 15 km/h
